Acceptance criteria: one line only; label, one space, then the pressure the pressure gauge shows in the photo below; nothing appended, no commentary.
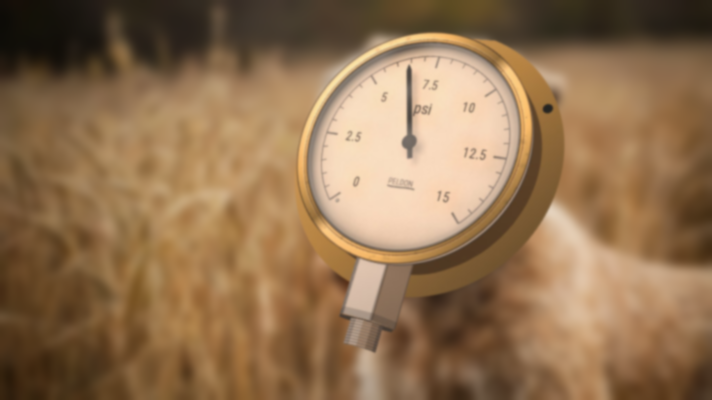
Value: 6.5 psi
